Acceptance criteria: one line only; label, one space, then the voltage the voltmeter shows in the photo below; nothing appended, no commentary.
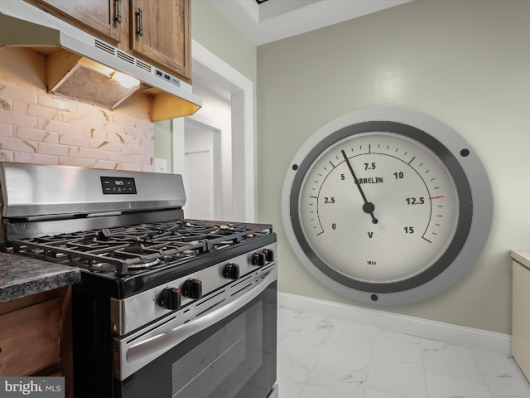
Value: 6 V
